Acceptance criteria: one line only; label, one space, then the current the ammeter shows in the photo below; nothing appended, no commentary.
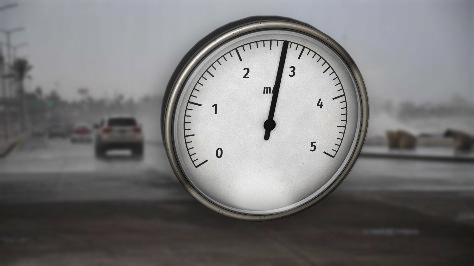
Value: 2.7 mA
